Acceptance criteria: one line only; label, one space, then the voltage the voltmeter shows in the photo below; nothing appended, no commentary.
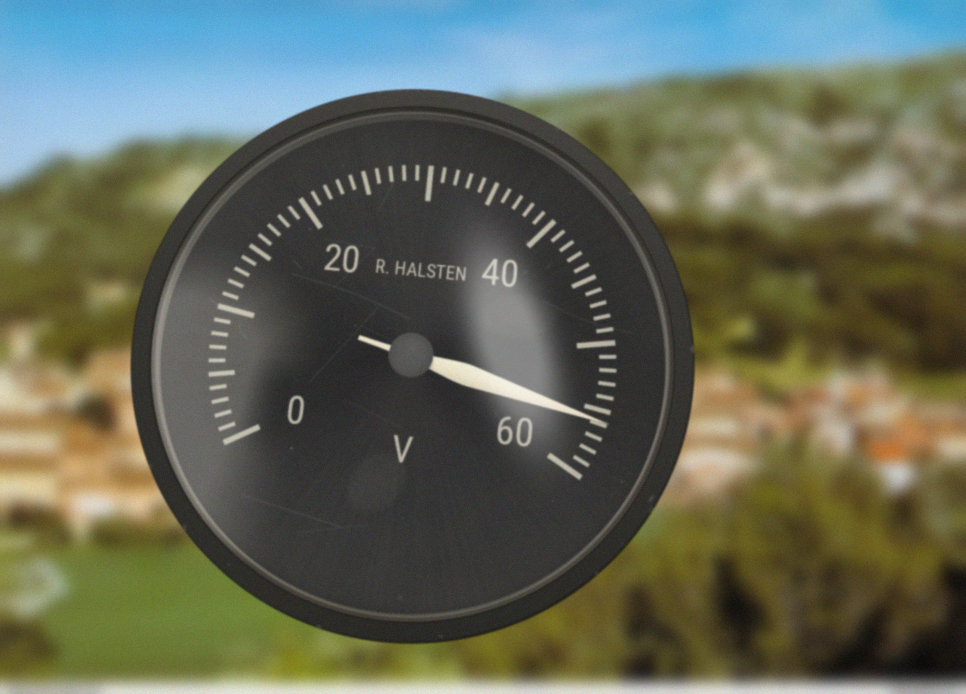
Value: 56 V
